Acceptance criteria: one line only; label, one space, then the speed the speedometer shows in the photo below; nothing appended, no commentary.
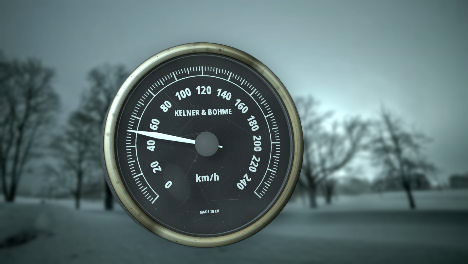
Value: 50 km/h
